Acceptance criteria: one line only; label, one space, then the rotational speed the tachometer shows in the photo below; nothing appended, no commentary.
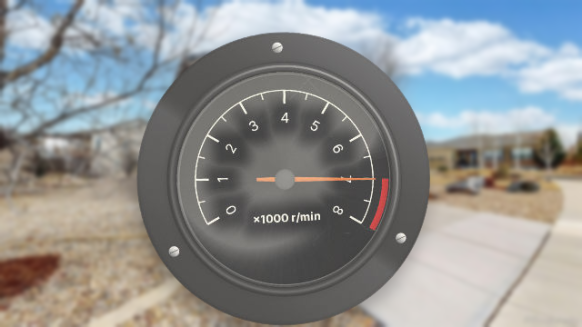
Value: 7000 rpm
